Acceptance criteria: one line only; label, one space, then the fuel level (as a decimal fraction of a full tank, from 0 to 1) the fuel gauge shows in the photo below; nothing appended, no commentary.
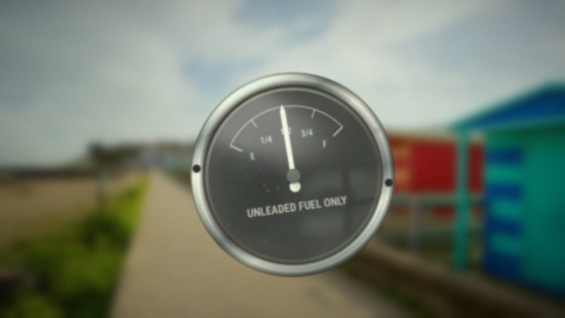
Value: 0.5
